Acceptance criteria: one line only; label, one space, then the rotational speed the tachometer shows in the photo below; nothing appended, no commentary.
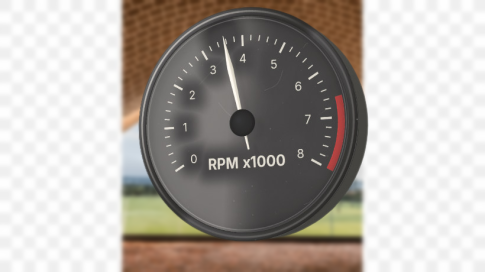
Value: 3600 rpm
